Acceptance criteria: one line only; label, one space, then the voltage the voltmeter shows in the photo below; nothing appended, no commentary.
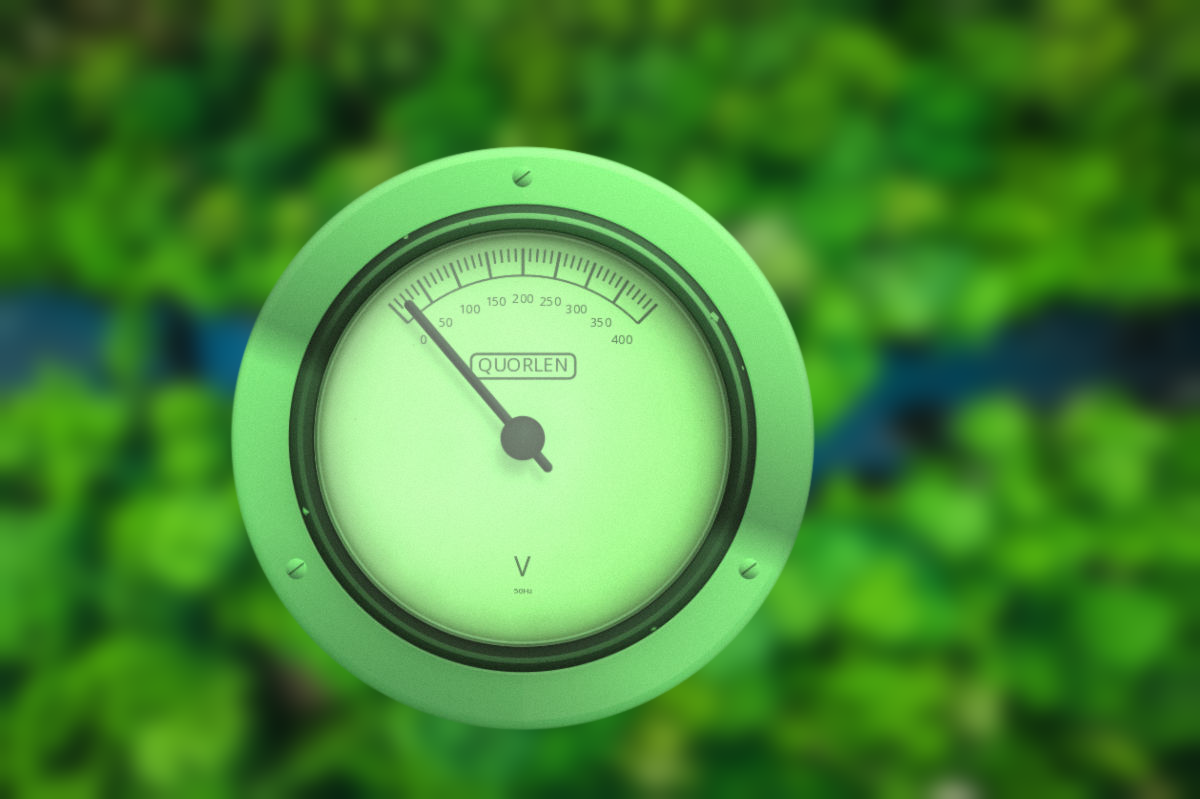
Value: 20 V
